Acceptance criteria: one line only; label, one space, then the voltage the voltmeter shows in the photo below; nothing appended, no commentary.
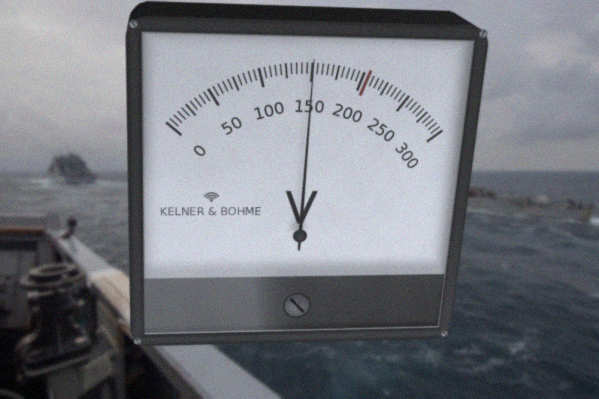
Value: 150 V
